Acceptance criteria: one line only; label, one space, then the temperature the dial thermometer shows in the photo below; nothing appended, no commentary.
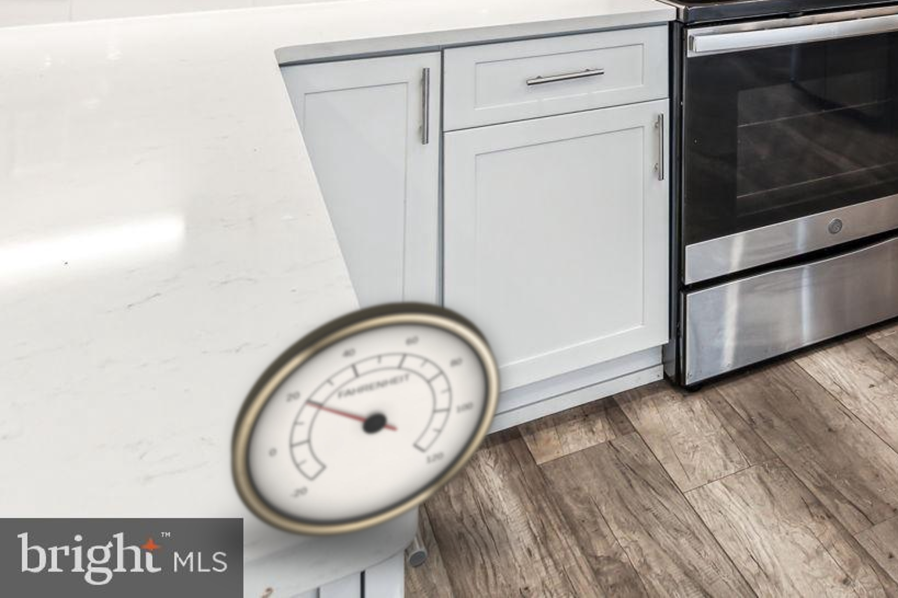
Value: 20 °F
